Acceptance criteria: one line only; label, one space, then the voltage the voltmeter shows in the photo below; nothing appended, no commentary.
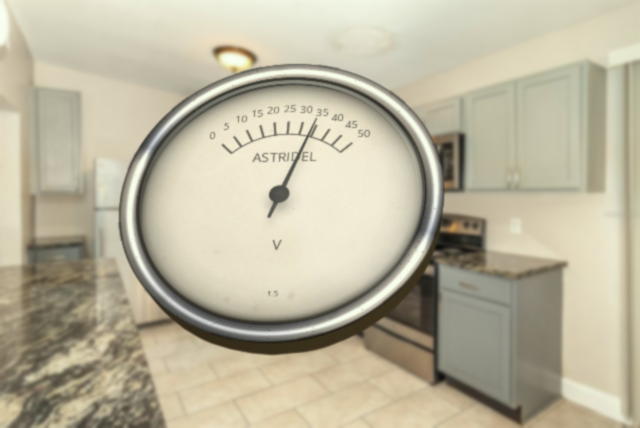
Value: 35 V
